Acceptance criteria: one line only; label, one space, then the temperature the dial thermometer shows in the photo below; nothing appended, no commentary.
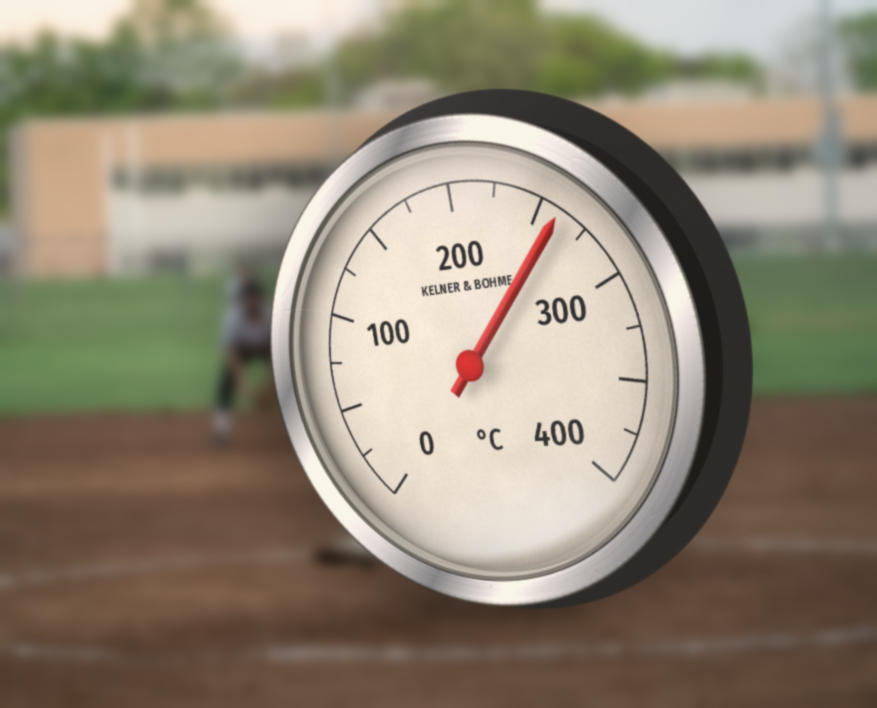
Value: 262.5 °C
